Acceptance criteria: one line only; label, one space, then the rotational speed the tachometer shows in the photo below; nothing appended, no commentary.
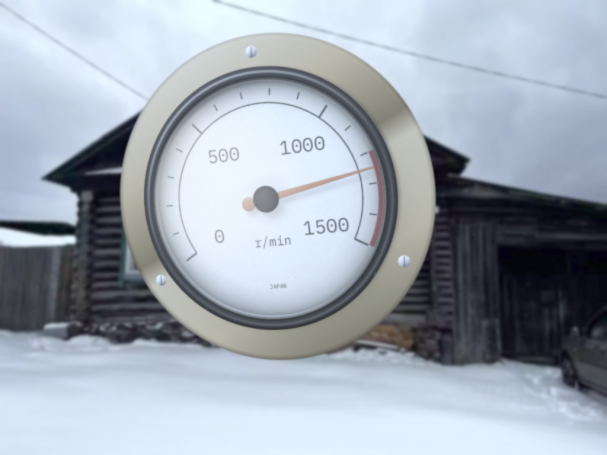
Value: 1250 rpm
